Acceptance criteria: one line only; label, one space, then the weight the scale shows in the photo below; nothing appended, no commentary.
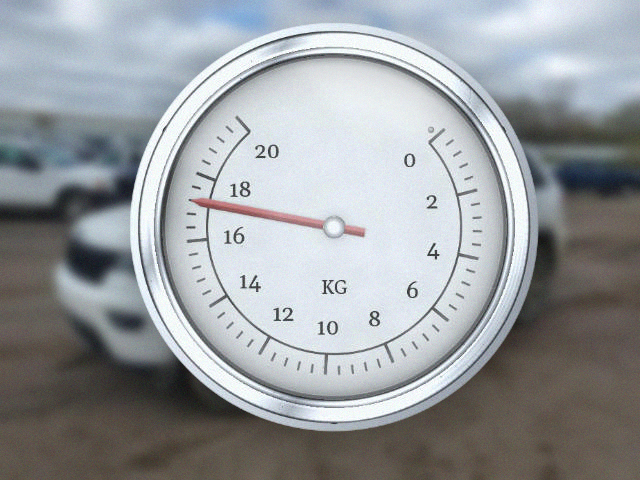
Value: 17.2 kg
